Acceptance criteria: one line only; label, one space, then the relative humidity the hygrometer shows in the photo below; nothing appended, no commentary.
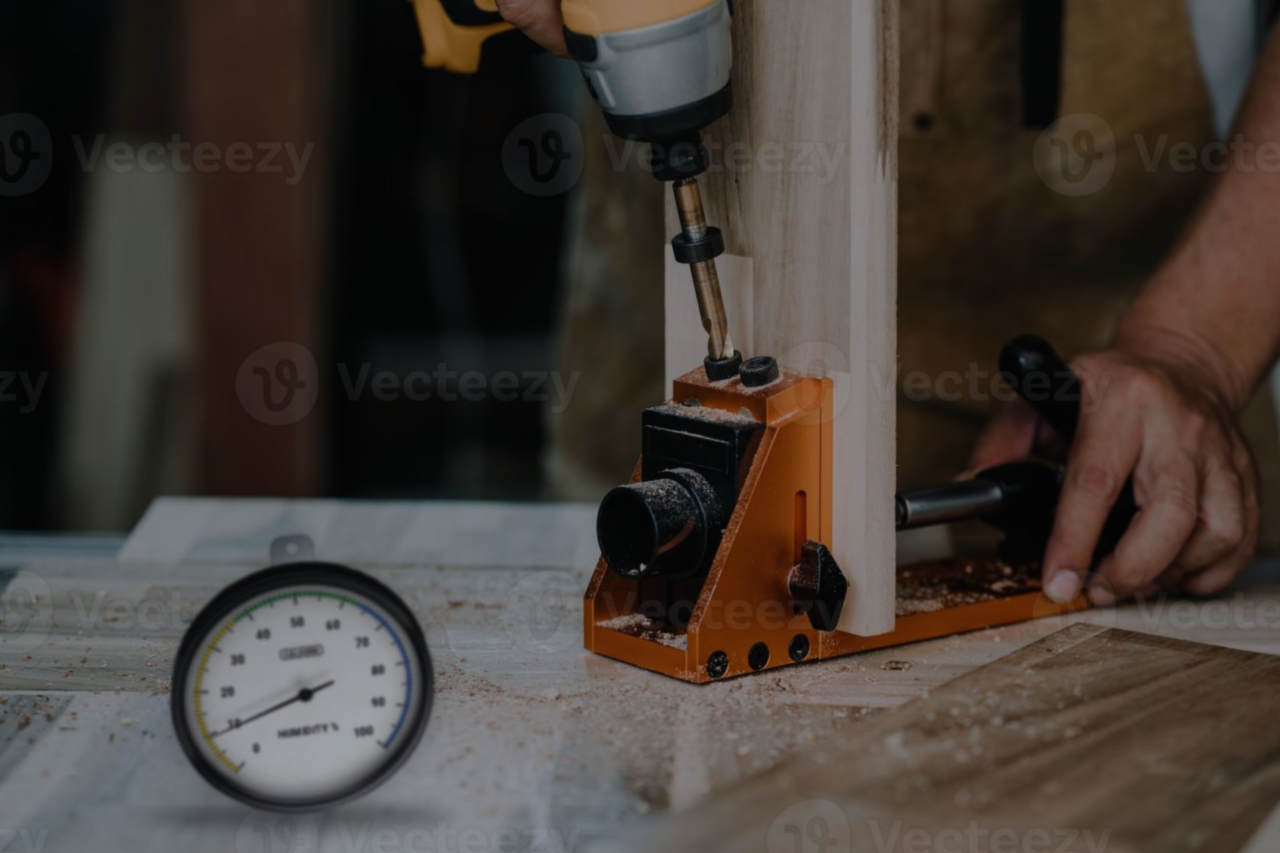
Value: 10 %
